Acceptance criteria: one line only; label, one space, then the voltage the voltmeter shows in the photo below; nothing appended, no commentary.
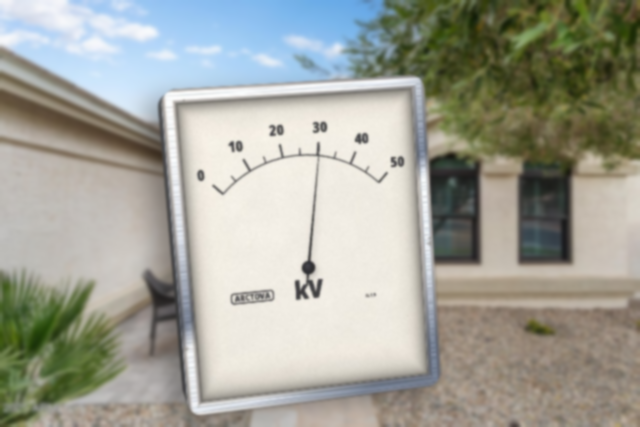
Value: 30 kV
